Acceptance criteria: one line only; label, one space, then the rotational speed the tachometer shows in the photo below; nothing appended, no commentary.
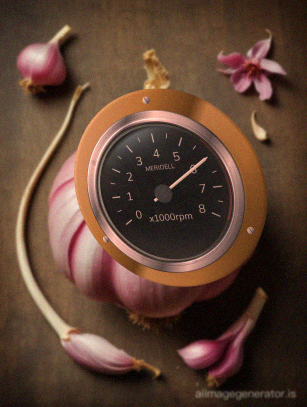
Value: 6000 rpm
